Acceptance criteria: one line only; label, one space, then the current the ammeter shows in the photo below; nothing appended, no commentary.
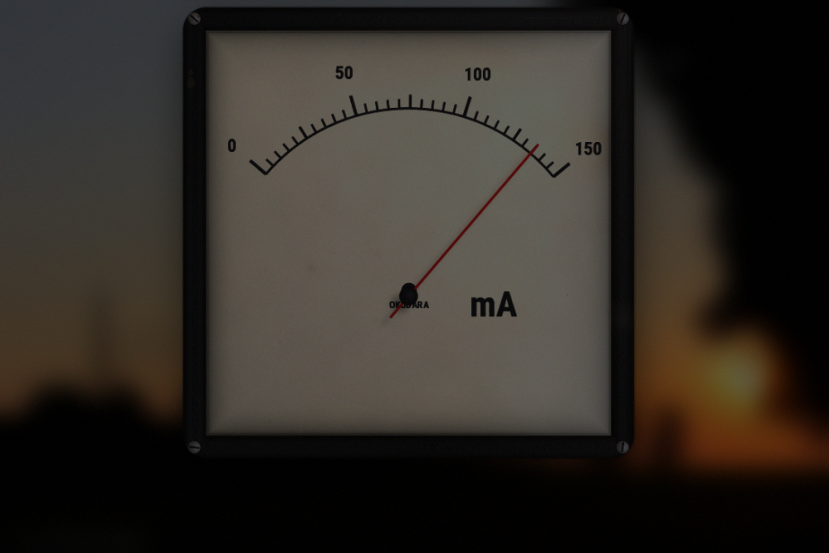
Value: 135 mA
